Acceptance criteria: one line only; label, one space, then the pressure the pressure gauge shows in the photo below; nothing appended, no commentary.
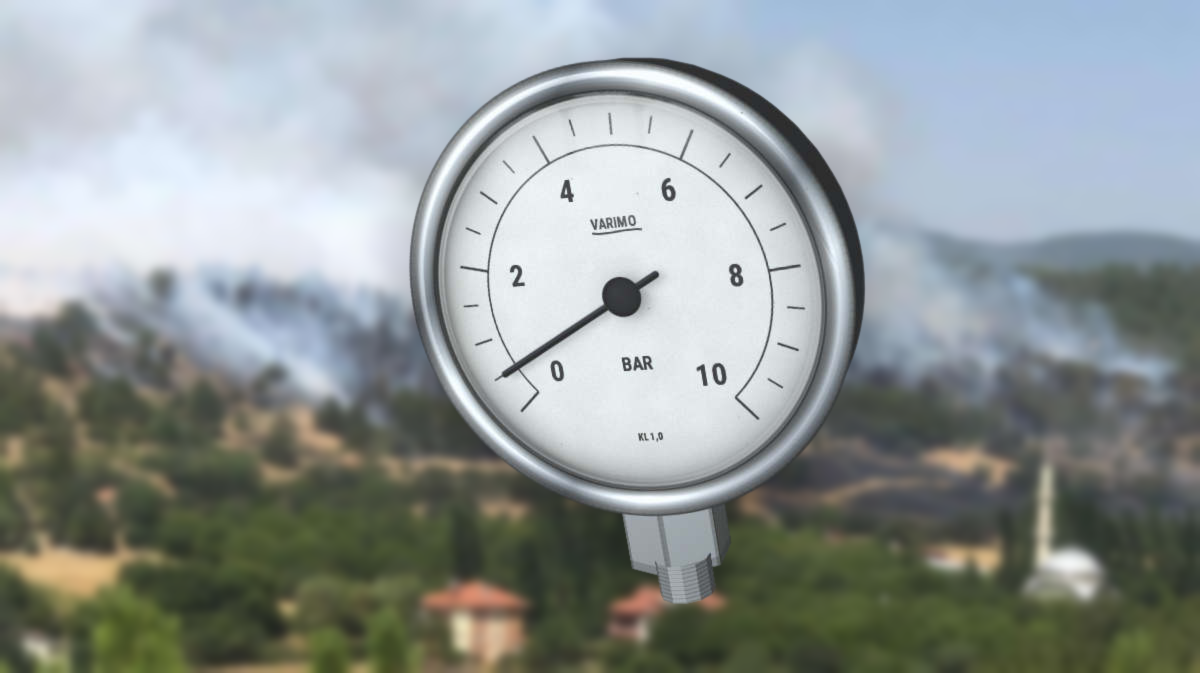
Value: 0.5 bar
